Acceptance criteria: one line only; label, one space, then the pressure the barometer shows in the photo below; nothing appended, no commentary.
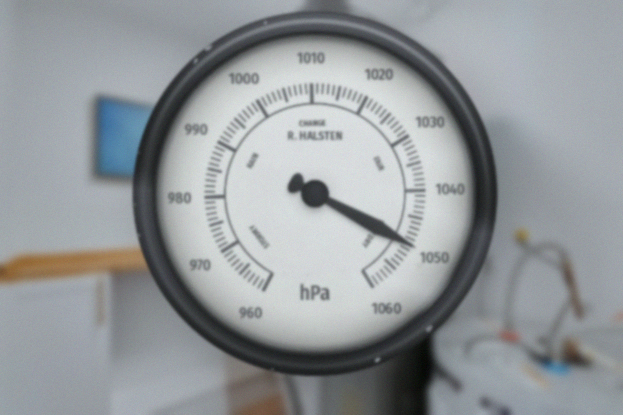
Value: 1050 hPa
